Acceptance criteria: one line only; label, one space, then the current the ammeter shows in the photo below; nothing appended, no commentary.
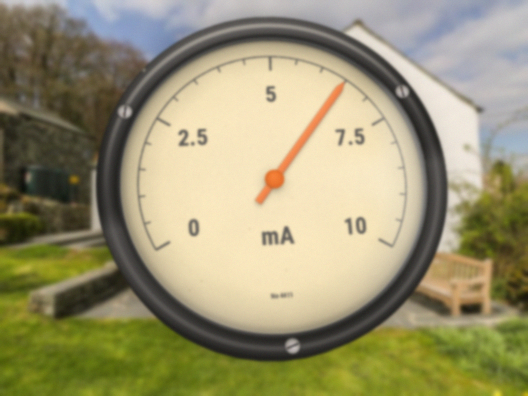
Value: 6.5 mA
